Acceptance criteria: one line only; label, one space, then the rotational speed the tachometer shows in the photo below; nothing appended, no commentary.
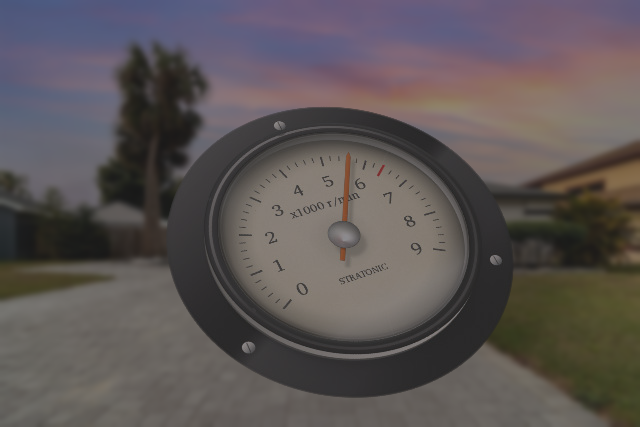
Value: 5600 rpm
